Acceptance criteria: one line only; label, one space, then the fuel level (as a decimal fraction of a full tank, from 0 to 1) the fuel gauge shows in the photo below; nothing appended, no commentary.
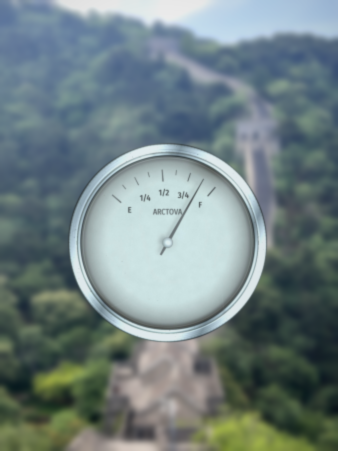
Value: 0.875
